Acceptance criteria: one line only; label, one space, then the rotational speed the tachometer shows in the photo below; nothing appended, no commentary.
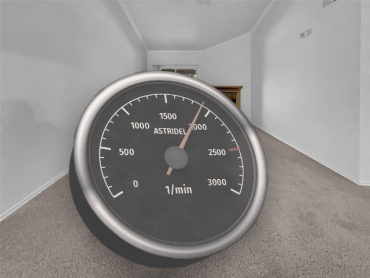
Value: 1900 rpm
